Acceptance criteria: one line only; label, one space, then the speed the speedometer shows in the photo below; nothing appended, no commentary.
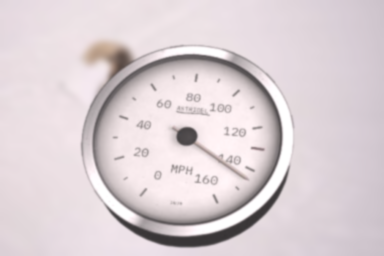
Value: 145 mph
